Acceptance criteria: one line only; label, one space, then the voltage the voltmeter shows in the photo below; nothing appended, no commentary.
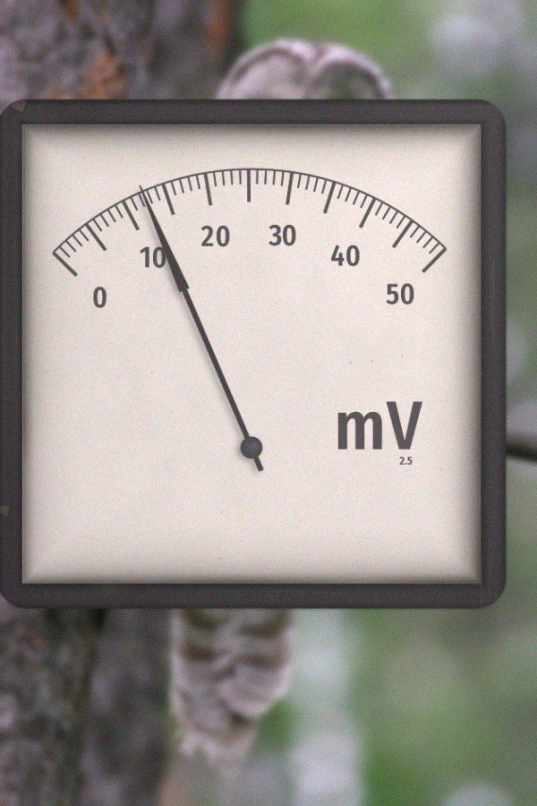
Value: 12.5 mV
